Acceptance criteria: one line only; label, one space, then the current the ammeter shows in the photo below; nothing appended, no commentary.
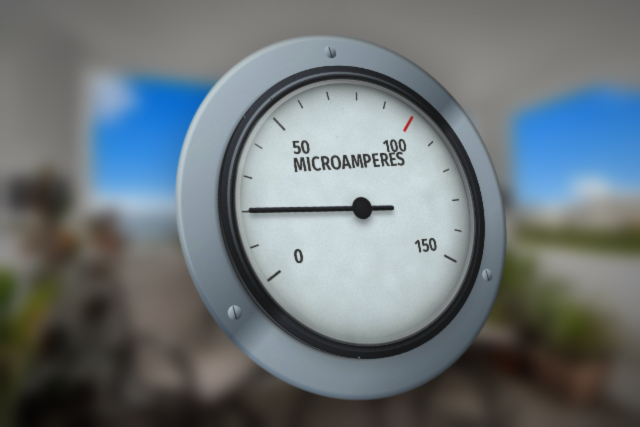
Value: 20 µA
